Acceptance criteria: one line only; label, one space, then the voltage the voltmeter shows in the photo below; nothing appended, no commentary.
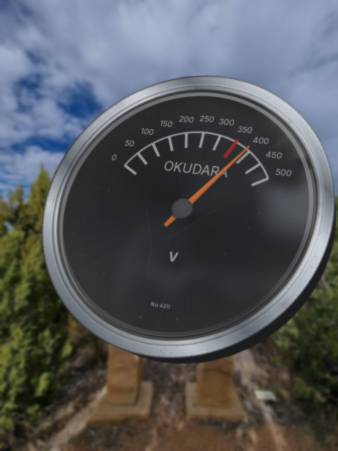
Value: 400 V
